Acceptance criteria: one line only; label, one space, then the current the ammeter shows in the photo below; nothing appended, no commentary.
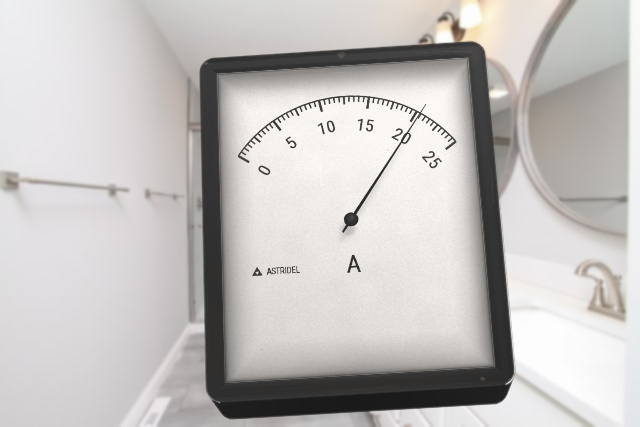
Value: 20.5 A
